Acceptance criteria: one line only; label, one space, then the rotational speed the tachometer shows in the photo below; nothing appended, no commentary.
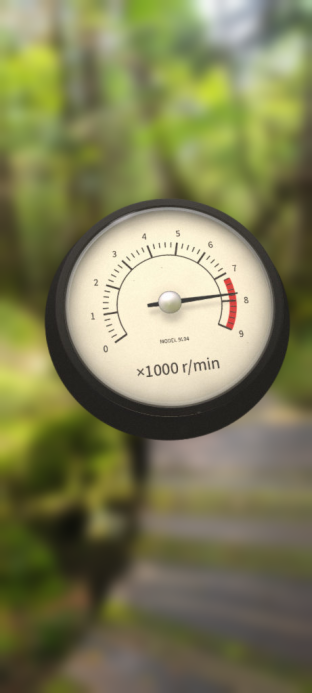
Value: 7800 rpm
